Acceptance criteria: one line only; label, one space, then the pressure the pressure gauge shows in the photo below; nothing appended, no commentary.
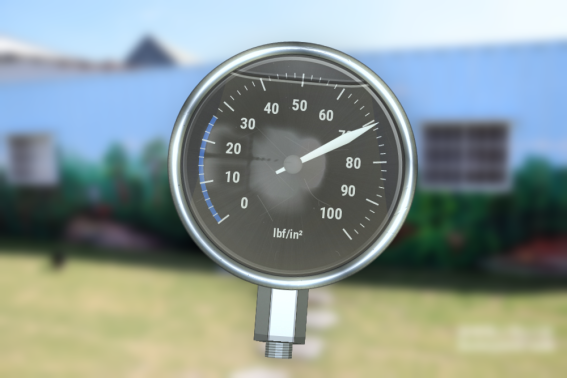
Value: 71 psi
